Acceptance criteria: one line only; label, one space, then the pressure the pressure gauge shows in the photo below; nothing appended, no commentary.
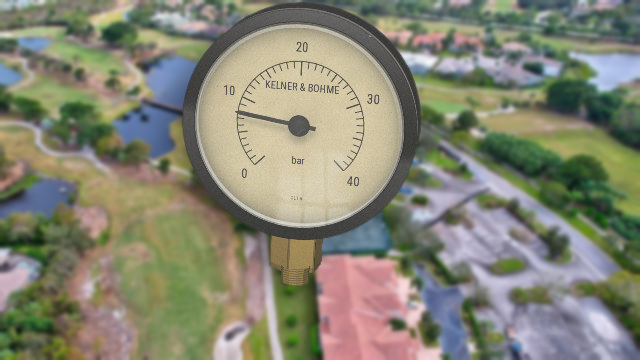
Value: 8 bar
